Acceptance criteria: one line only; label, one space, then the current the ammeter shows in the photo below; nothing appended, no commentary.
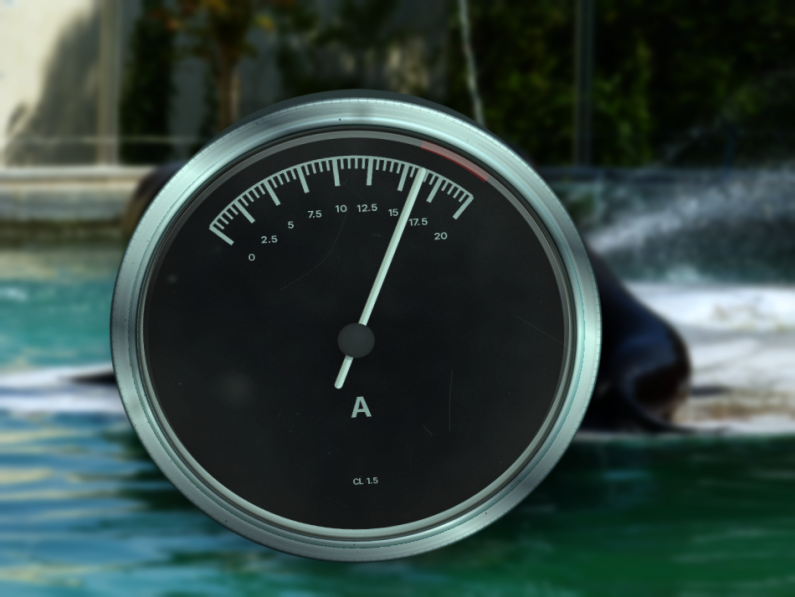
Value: 16 A
